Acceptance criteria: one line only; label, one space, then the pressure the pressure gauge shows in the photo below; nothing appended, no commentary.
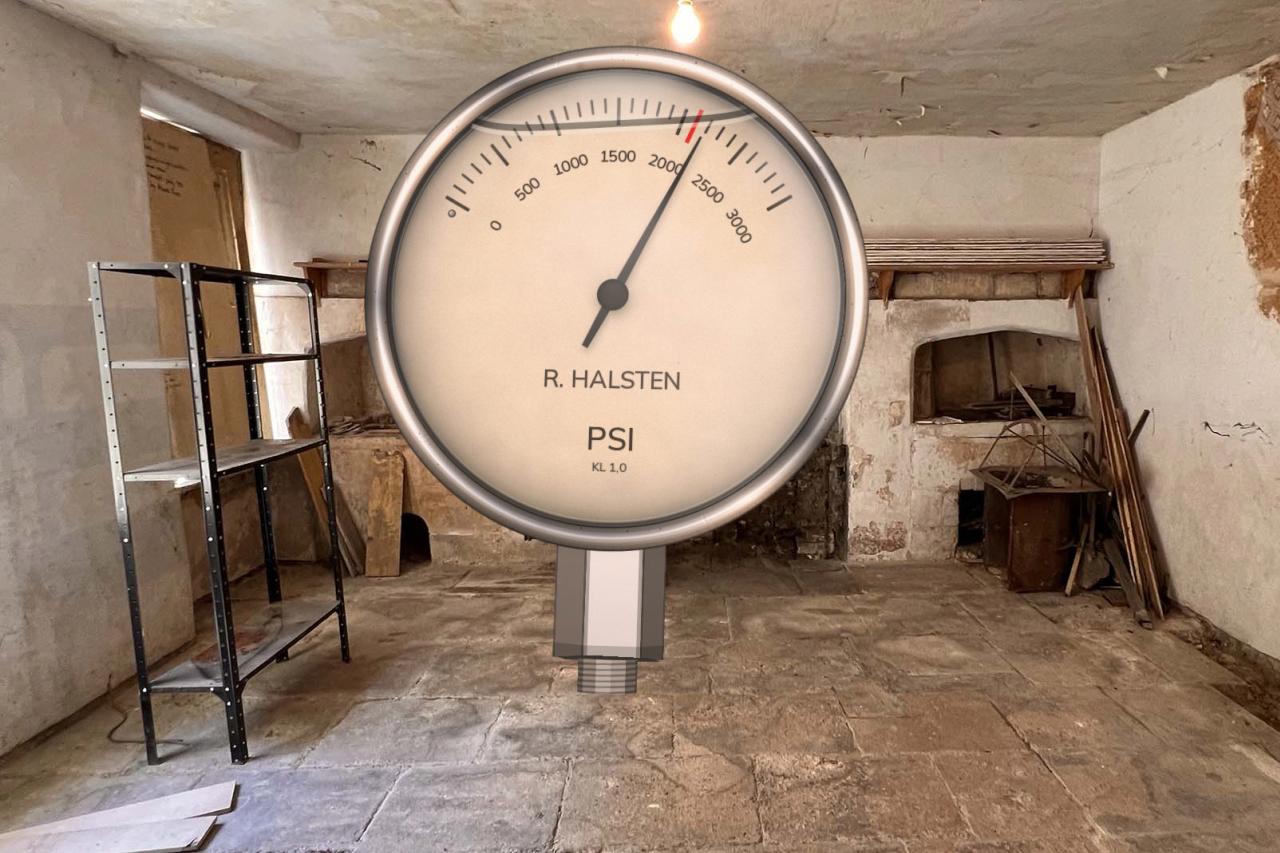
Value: 2200 psi
